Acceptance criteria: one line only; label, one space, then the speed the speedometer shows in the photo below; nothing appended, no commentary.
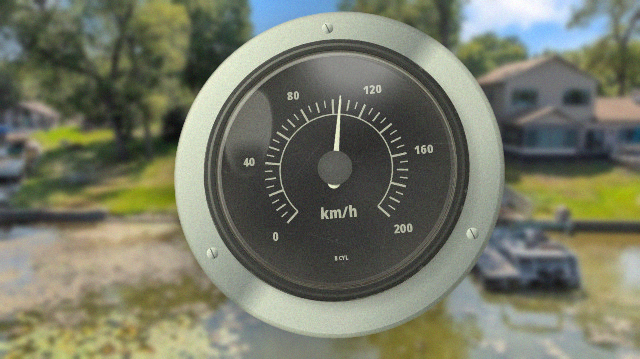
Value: 105 km/h
